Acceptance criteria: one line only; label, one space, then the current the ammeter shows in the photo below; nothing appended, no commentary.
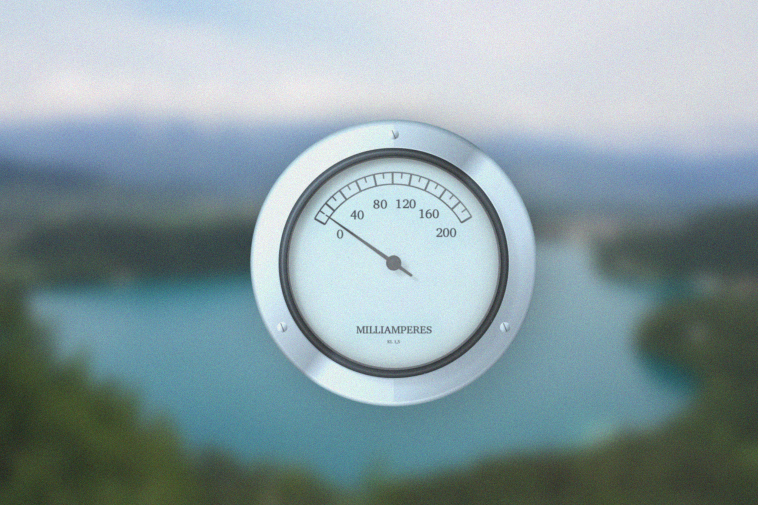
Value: 10 mA
